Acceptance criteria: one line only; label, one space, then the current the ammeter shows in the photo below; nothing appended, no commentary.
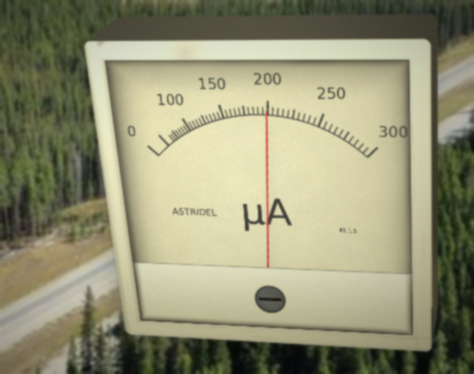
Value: 200 µA
